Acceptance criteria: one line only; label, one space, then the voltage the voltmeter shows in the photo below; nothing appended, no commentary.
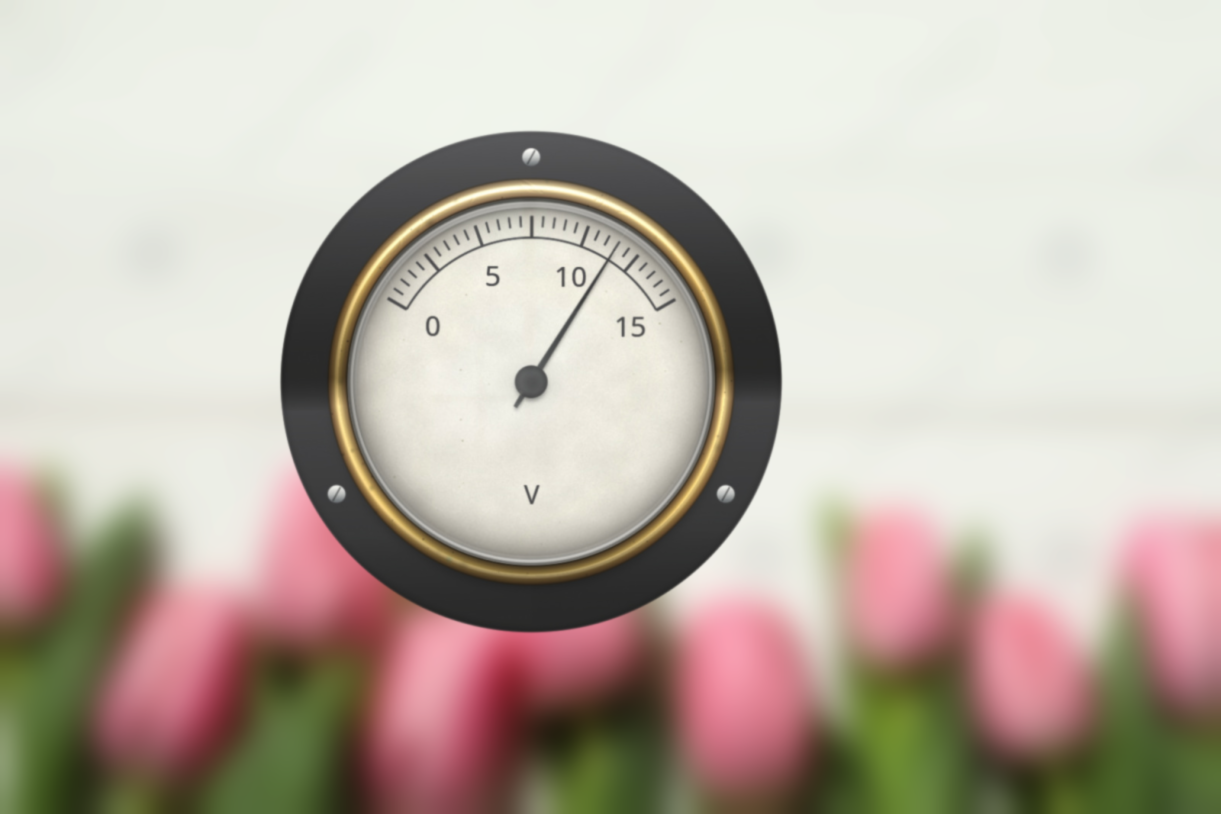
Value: 11.5 V
